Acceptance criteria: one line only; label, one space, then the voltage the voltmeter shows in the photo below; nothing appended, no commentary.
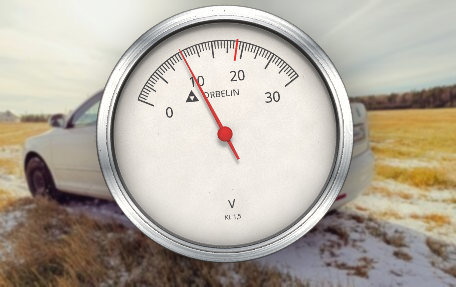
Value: 10 V
